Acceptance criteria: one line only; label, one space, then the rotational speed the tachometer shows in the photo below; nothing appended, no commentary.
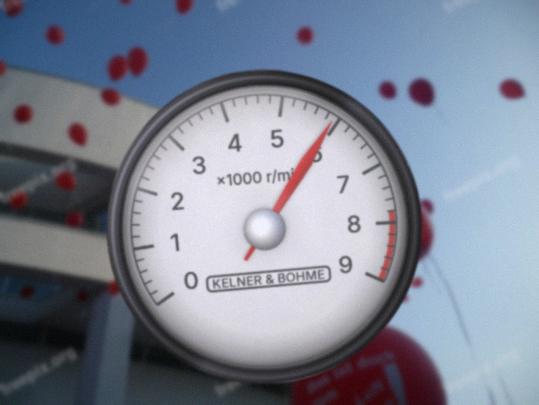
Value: 5900 rpm
